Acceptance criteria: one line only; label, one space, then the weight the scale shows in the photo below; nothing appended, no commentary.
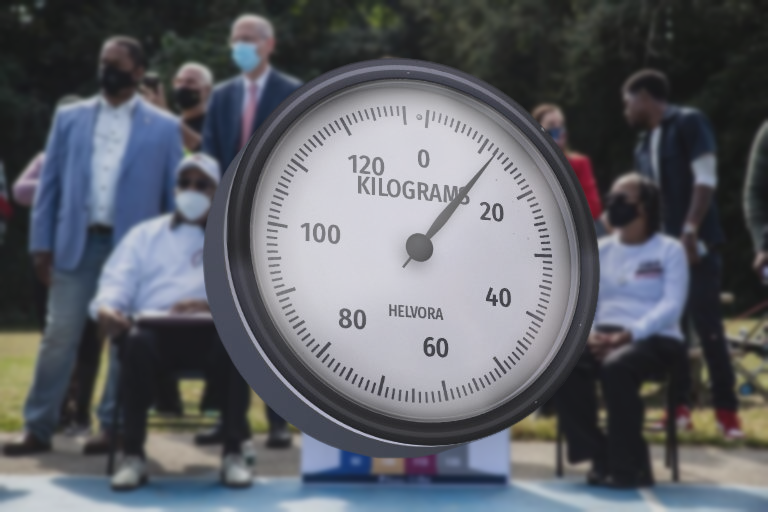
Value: 12 kg
